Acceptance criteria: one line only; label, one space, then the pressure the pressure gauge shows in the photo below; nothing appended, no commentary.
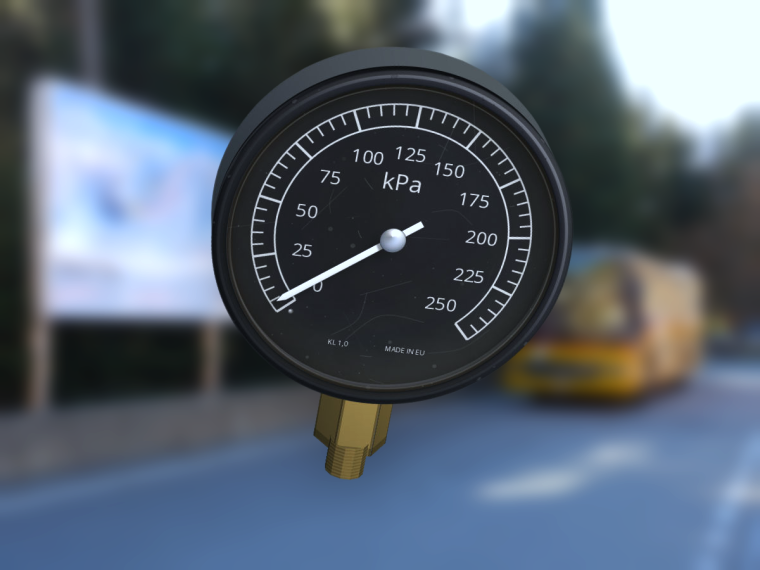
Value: 5 kPa
